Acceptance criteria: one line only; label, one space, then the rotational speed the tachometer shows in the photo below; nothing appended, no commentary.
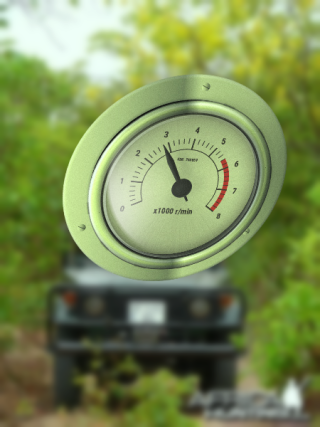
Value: 2800 rpm
